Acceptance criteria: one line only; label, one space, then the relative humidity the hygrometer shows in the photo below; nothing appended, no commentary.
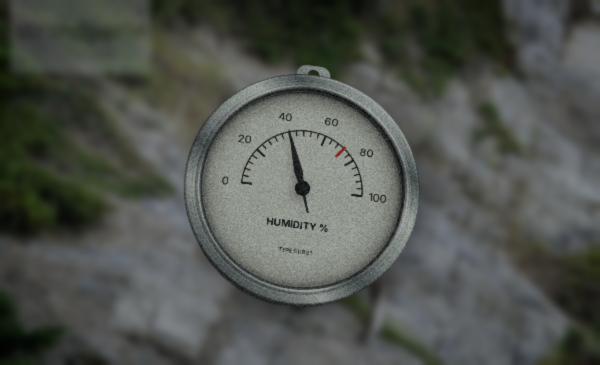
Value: 40 %
